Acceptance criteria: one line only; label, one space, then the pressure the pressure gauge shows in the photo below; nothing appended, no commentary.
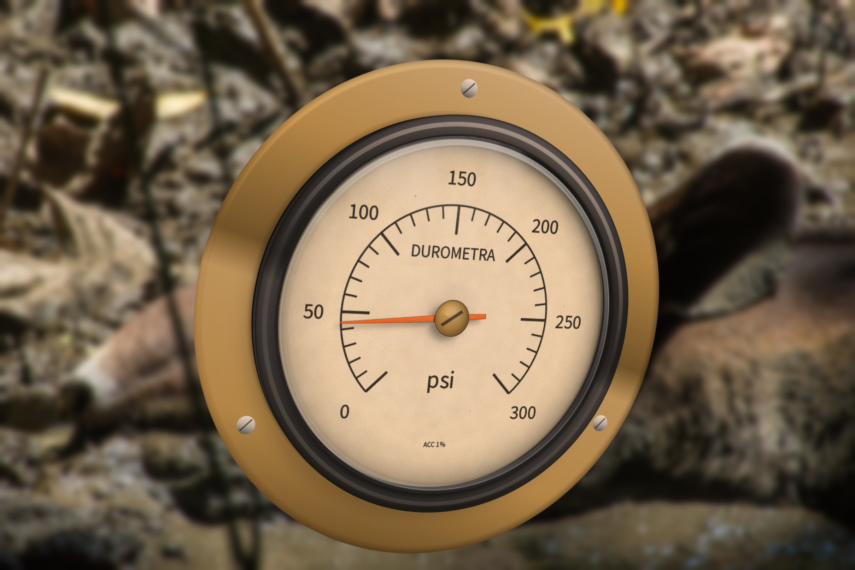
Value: 45 psi
